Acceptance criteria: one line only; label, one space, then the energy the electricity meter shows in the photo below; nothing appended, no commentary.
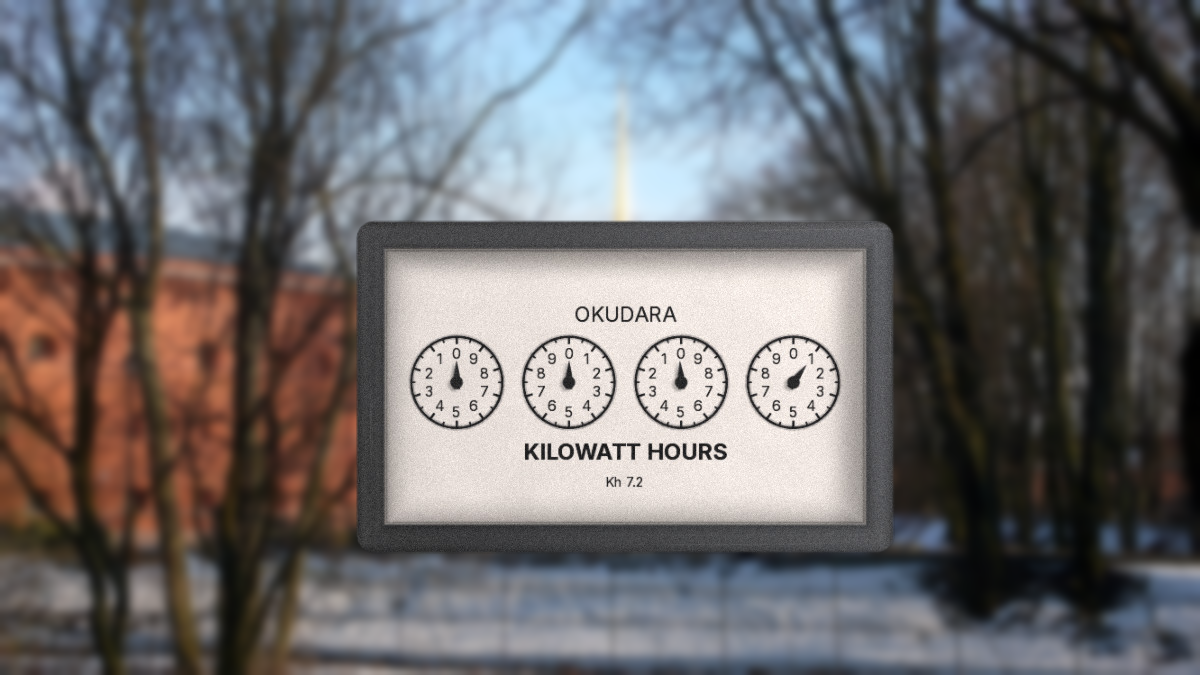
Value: 1 kWh
